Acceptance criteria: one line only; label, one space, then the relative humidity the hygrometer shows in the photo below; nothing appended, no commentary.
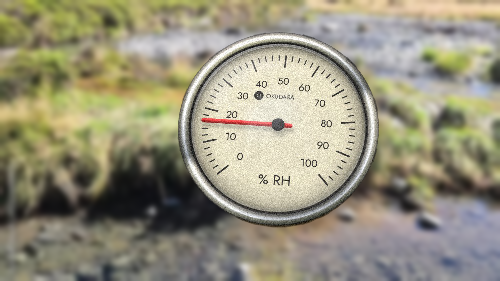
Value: 16 %
